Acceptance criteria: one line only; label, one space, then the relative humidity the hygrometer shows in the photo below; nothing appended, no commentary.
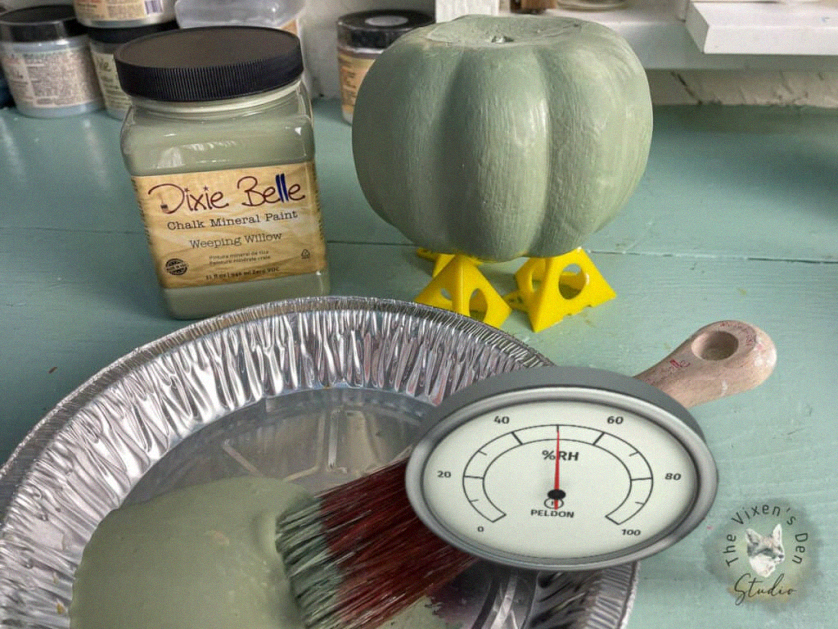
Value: 50 %
